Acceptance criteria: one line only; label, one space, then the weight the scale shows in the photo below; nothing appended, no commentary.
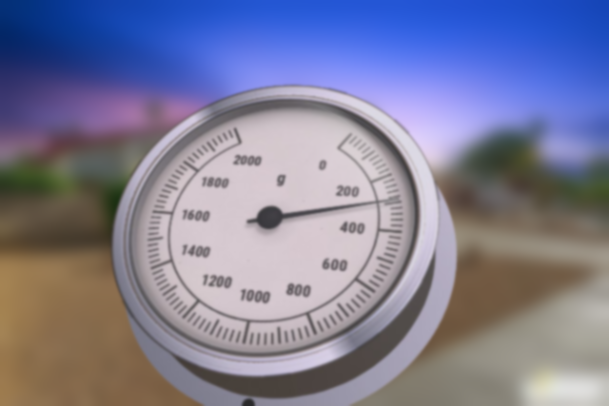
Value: 300 g
